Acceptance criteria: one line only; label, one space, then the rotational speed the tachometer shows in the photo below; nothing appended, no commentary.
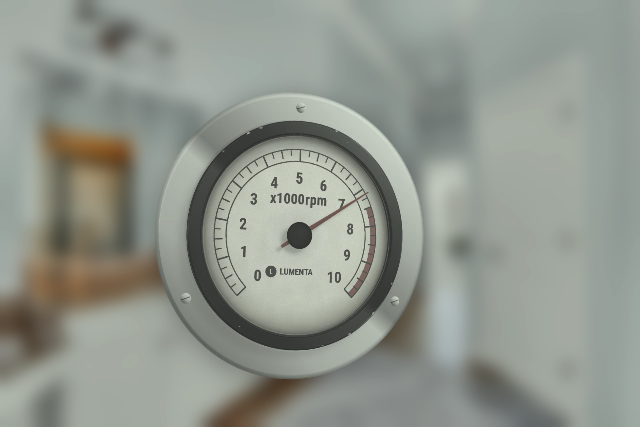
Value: 7125 rpm
